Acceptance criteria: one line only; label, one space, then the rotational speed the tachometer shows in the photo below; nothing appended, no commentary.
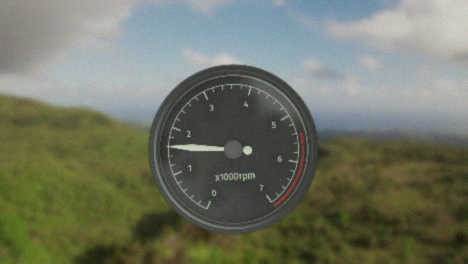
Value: 1600 rpm
